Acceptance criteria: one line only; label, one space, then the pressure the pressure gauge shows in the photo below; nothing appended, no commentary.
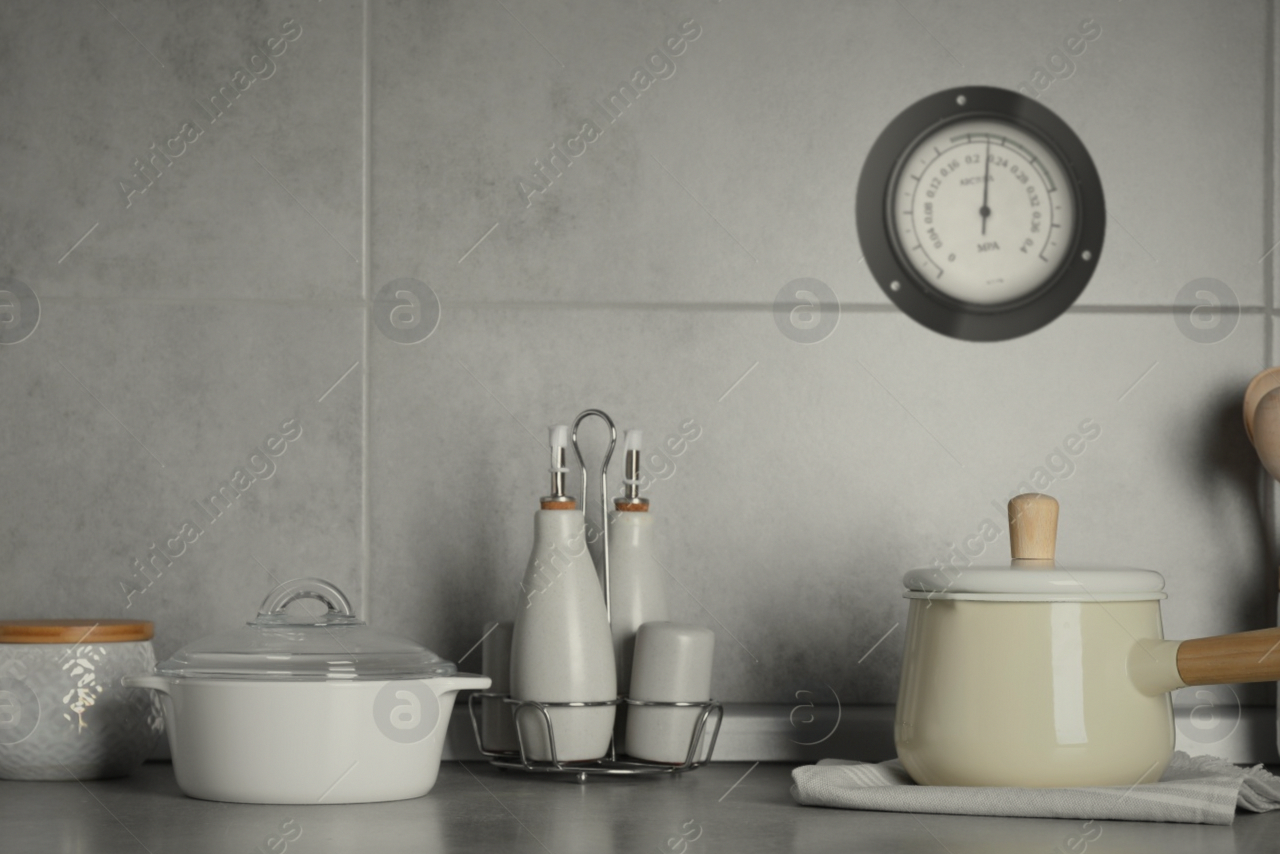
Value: 0.22 MPa
